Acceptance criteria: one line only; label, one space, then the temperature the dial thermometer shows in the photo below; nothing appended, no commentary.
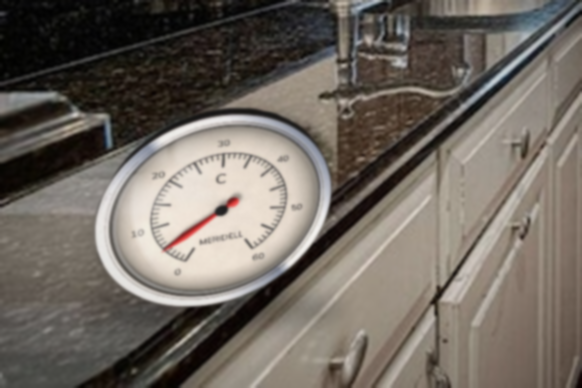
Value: 5 °C
